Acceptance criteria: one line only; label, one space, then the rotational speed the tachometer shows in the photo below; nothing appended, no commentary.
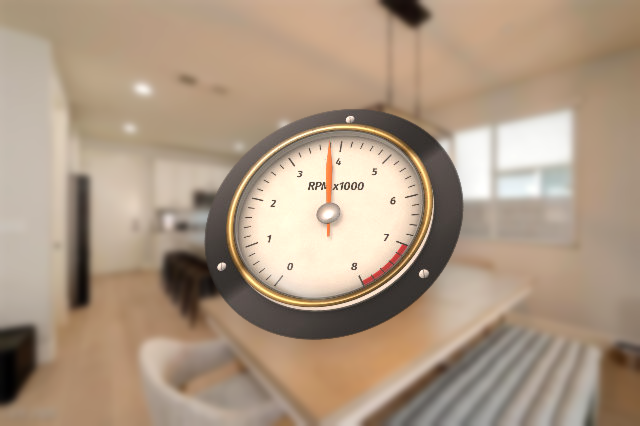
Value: 3800 rpm
